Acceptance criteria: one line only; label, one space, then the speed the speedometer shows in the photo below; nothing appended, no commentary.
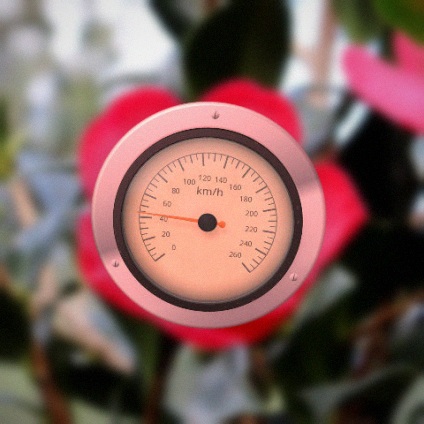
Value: 45 km/h
